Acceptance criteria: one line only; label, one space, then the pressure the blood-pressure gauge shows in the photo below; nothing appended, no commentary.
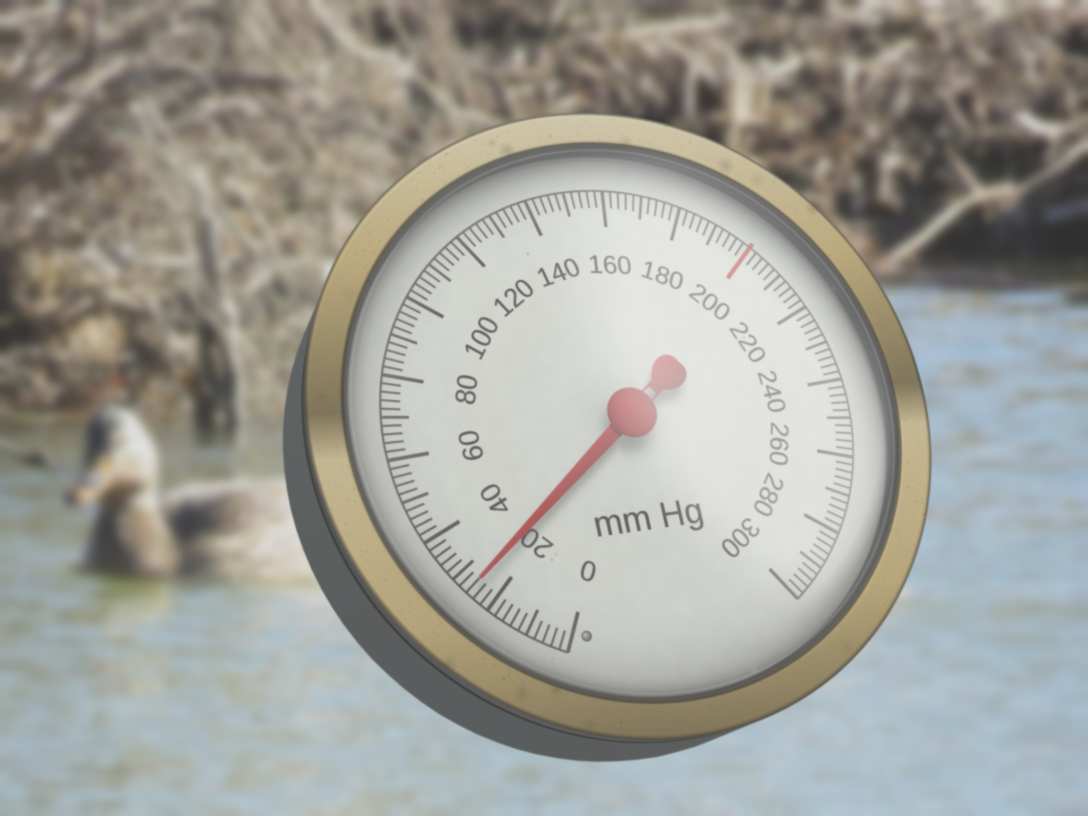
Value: 26 mmHg
